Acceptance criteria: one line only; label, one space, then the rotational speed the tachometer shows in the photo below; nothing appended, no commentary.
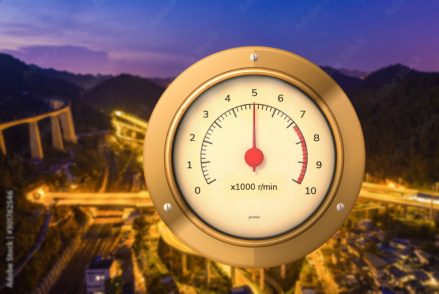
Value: 5000 rpm
